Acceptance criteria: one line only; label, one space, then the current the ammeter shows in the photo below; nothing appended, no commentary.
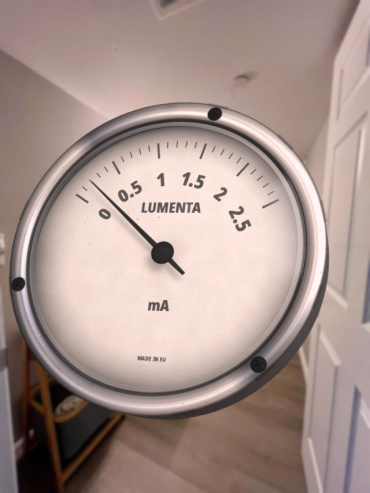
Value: 0.2 mA
